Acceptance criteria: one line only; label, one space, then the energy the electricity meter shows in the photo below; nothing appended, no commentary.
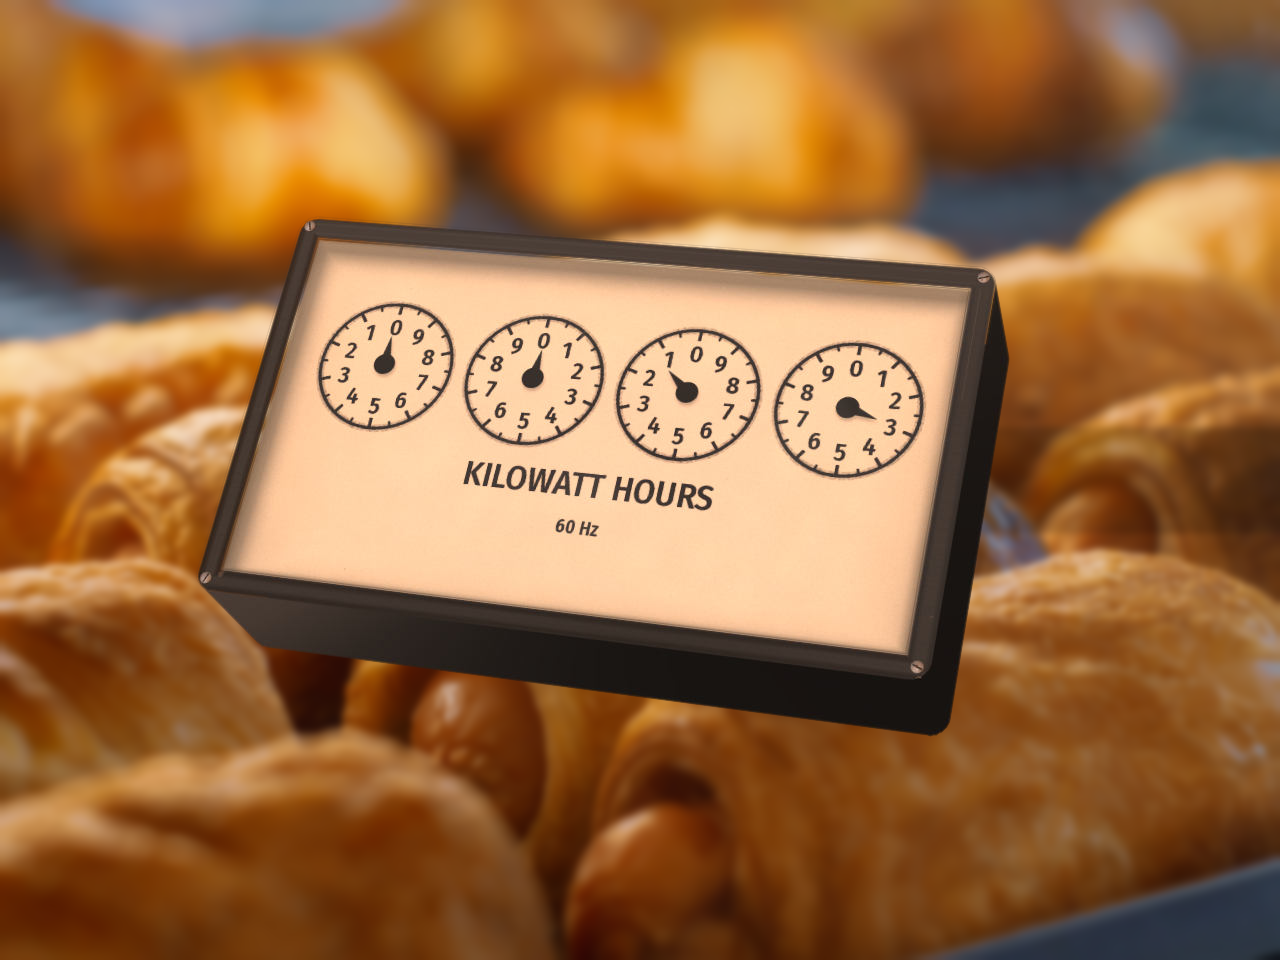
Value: 13 kWh
